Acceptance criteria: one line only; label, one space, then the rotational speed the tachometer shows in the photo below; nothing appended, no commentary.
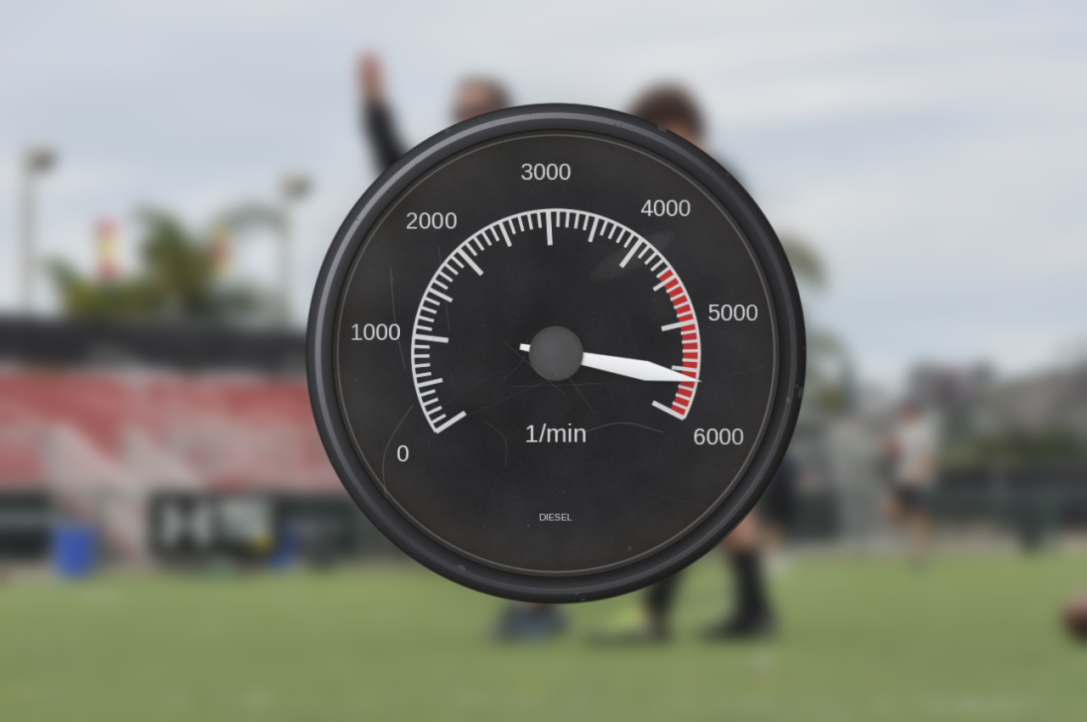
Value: 5600 rpm
